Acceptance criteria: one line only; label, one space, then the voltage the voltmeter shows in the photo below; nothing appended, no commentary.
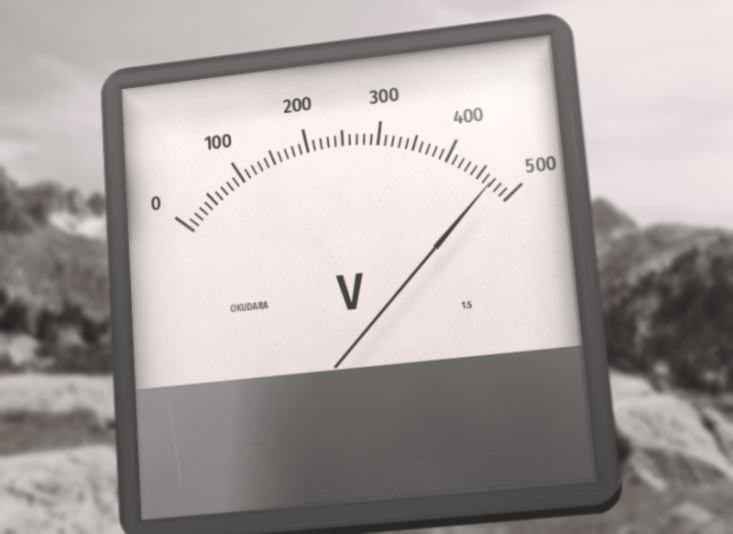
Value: 470 V
